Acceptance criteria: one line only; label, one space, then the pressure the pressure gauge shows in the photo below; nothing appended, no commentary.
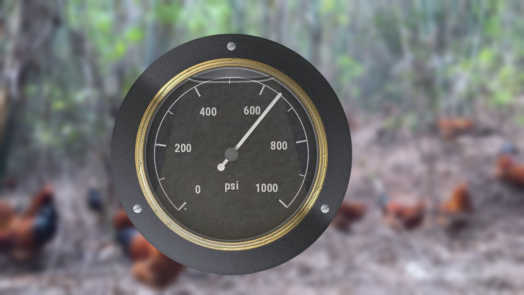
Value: 650 psi
